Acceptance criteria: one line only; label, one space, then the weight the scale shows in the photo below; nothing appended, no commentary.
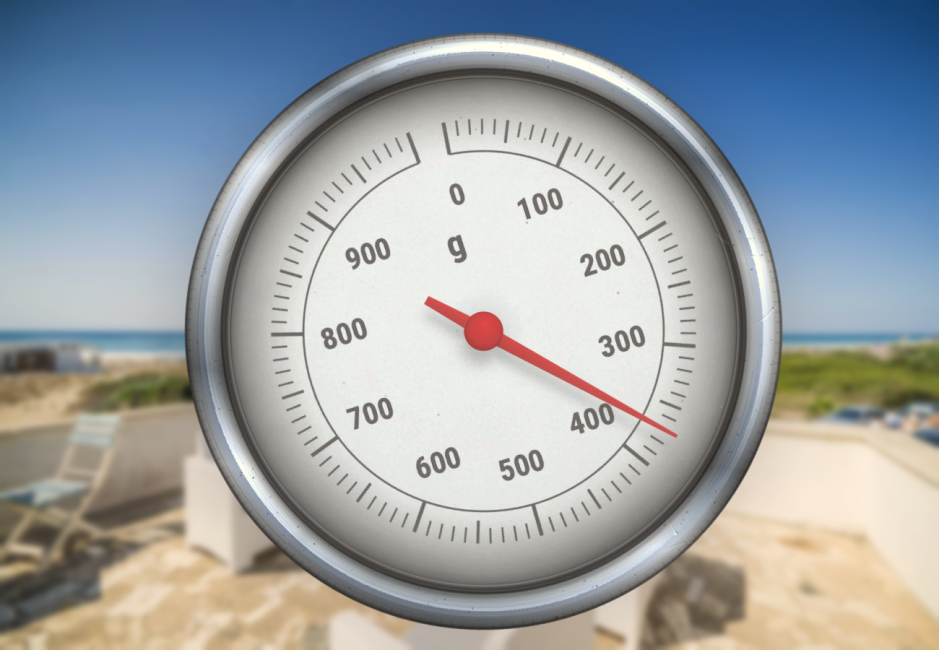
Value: 370 g
